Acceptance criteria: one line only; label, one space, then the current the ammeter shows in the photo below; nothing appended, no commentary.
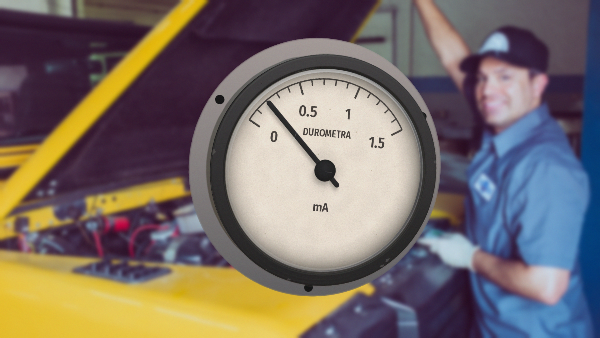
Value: 0.2 mA
